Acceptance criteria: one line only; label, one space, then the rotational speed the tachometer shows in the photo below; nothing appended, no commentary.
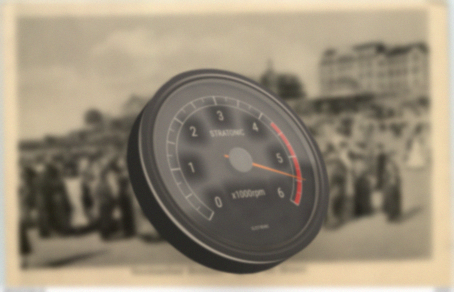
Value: 5500 rpm
